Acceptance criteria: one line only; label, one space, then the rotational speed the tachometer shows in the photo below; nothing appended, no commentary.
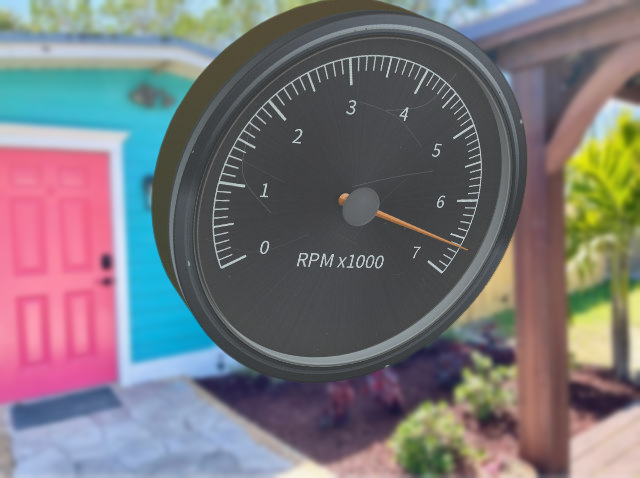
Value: 6600 rpm
